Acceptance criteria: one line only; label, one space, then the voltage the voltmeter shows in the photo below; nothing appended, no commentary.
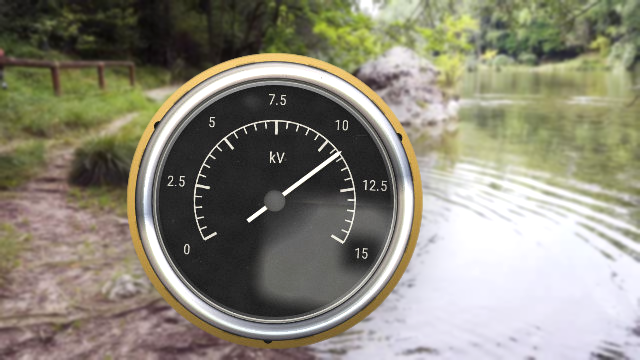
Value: 10.75 kV
